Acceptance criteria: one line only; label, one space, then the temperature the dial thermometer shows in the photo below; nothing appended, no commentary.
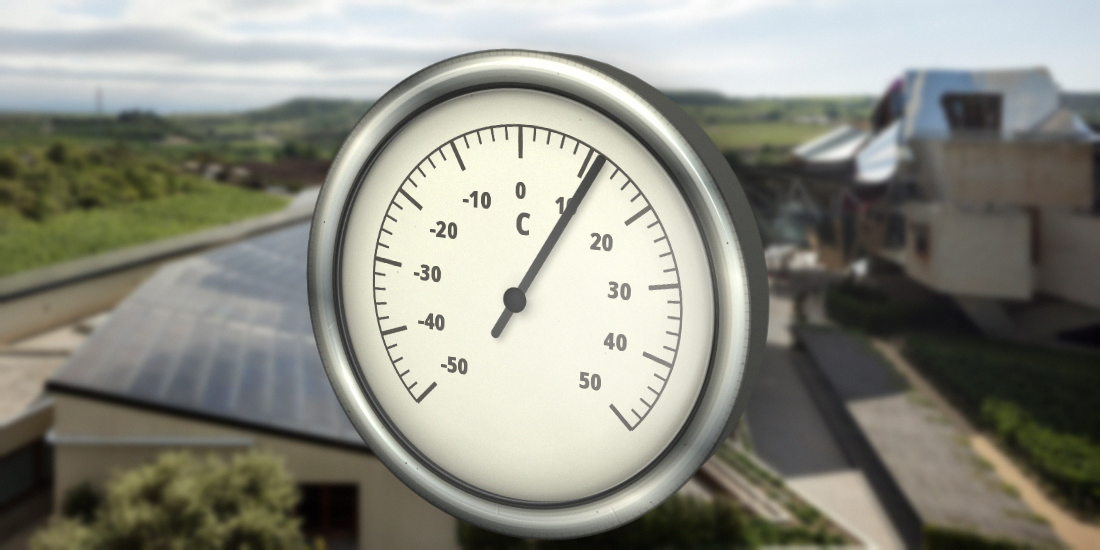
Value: 12 °C
